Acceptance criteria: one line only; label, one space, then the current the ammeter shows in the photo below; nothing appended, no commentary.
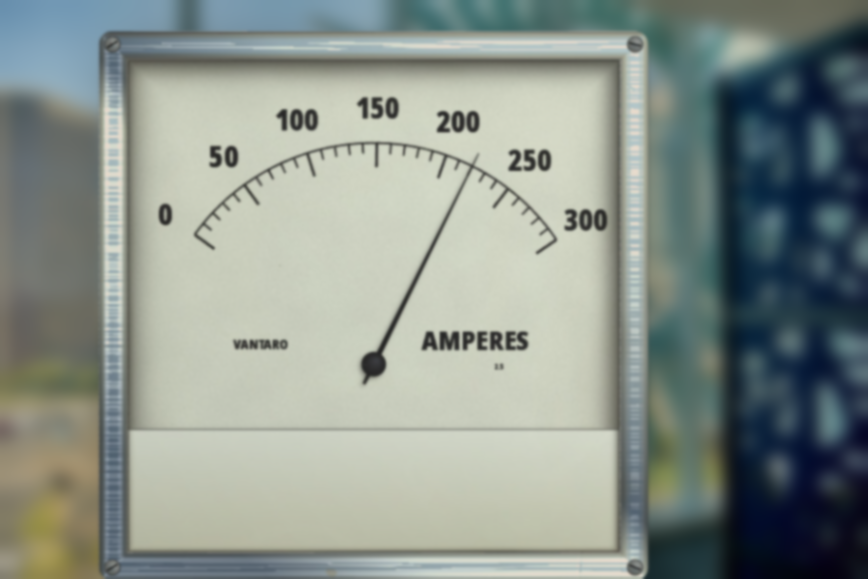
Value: 220 A
